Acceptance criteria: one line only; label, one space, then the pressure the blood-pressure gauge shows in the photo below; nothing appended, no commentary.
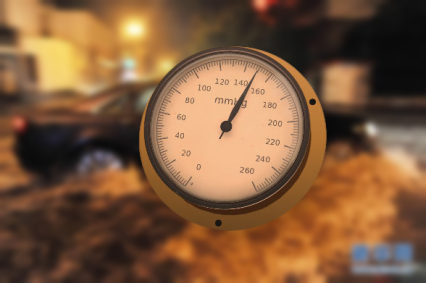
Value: 150 mmHg
